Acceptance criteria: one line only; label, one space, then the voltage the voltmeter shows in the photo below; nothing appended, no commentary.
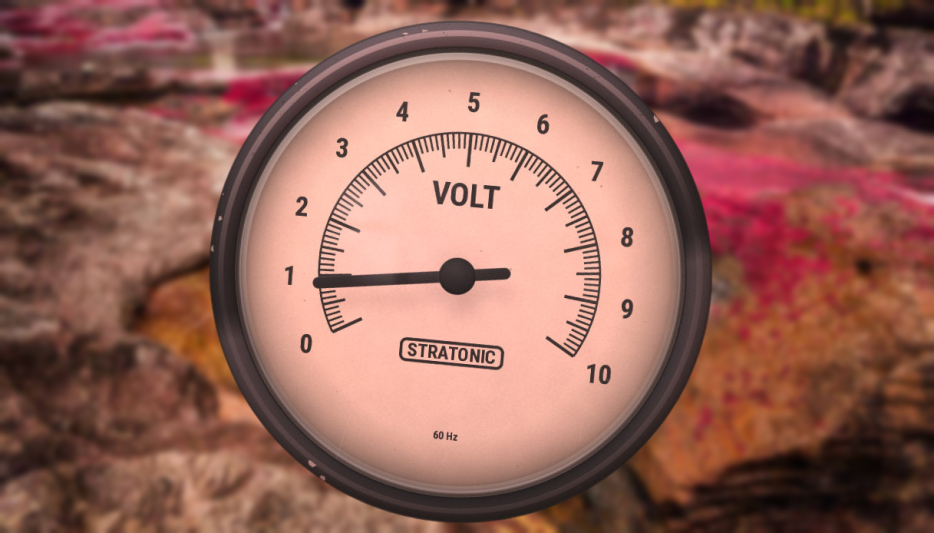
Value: 0.9 V
